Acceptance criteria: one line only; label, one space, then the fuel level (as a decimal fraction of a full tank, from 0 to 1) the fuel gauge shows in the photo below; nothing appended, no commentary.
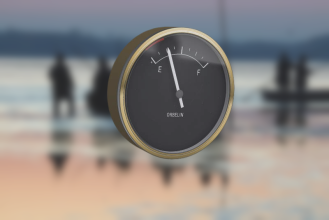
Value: 0.25
